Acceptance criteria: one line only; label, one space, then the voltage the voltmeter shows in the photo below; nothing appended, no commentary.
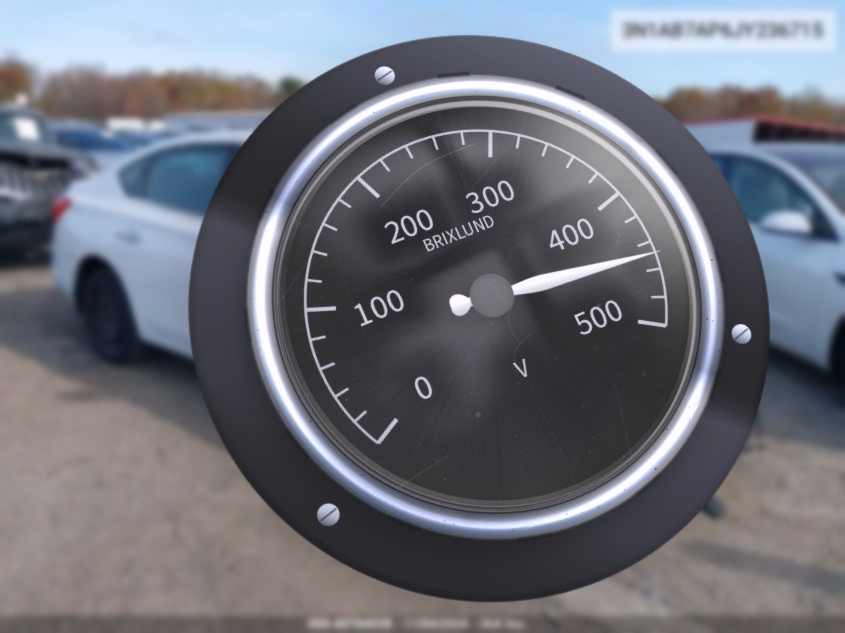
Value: 450 V
